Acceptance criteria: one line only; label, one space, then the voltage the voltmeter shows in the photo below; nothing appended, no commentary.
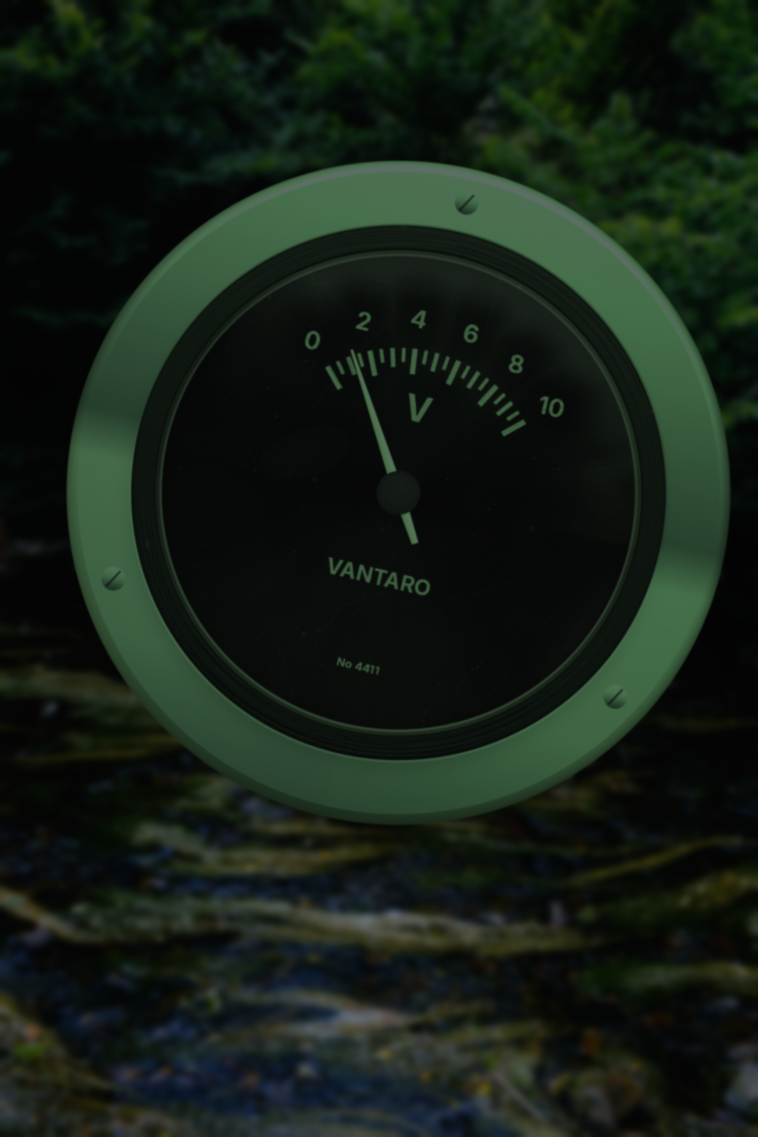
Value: 1.25 V
